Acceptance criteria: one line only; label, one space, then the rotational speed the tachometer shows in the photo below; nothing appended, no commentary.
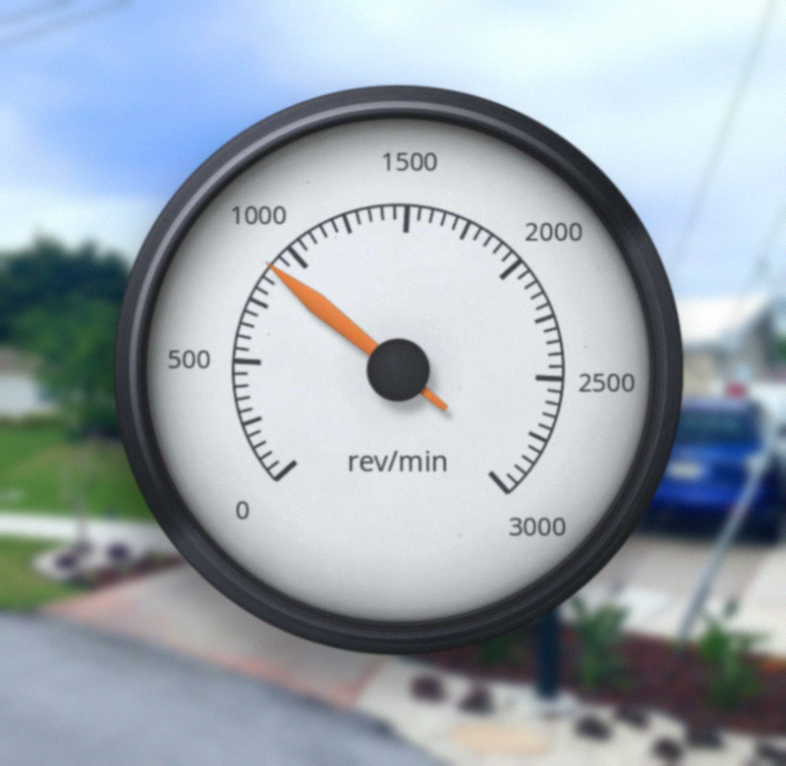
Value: 900 rpm
